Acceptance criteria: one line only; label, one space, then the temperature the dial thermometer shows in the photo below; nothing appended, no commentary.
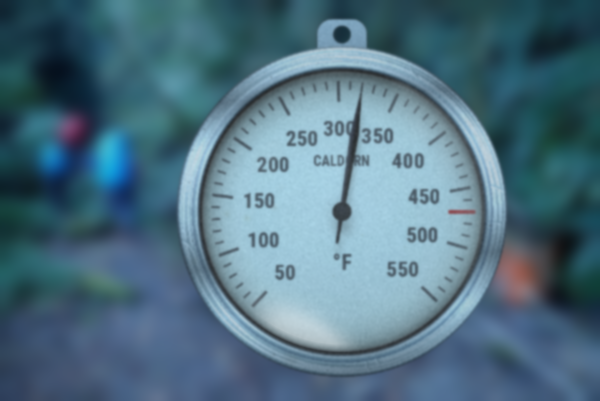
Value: 320 °F
